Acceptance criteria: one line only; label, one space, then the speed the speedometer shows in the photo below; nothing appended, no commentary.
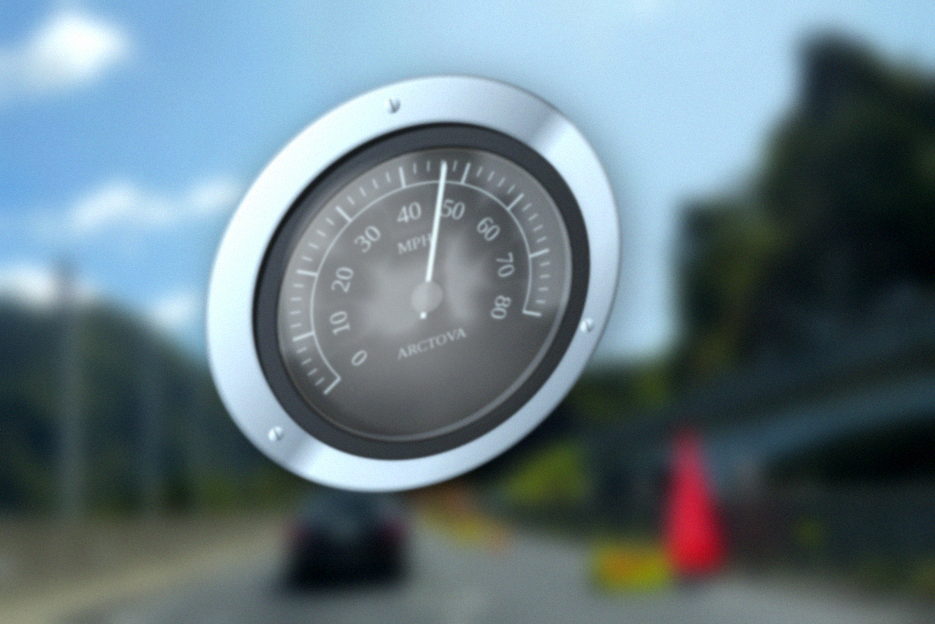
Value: 46 mph
